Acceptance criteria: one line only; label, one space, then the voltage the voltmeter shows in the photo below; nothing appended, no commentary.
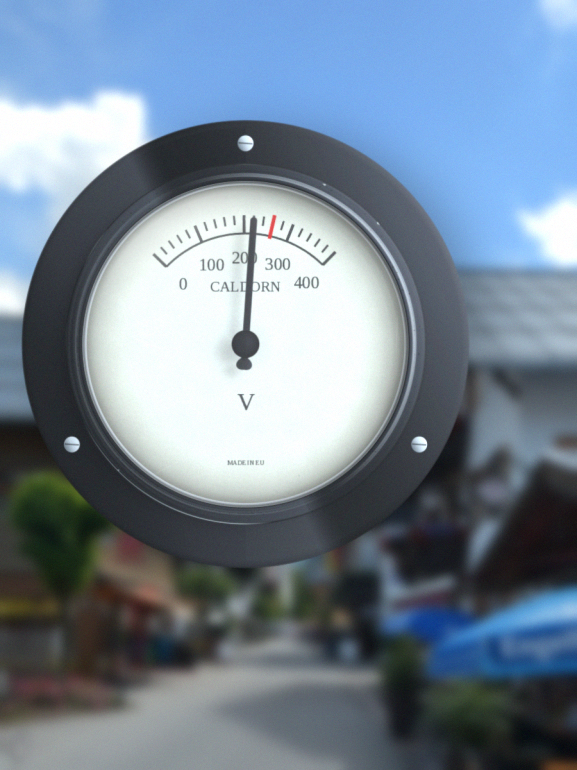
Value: 220 V
